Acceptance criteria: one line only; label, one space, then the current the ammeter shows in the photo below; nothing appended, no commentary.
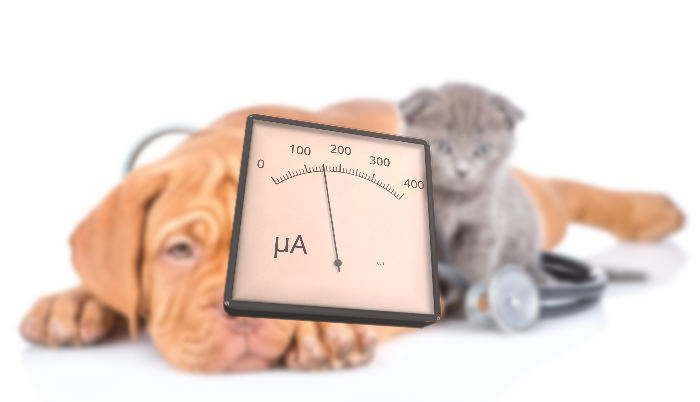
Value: 150 µA
